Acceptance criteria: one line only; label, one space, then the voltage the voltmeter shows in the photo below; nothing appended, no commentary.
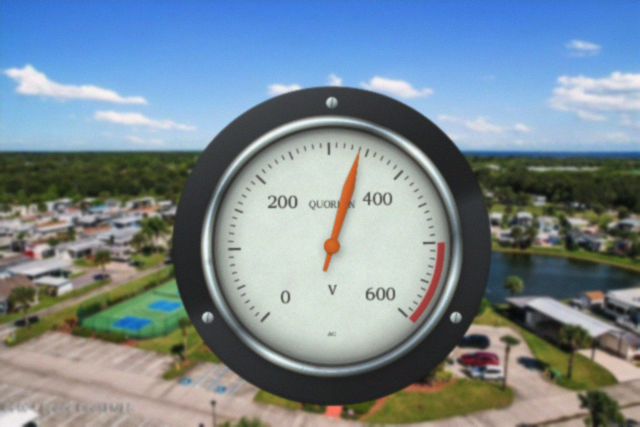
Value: 340 V
